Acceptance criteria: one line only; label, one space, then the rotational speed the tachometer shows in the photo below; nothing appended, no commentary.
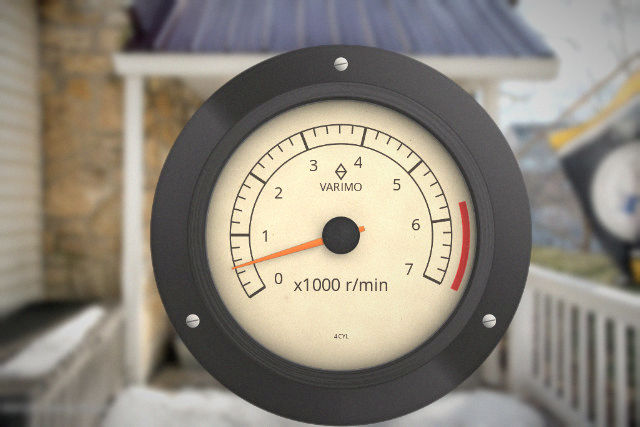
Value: 500 rpm
